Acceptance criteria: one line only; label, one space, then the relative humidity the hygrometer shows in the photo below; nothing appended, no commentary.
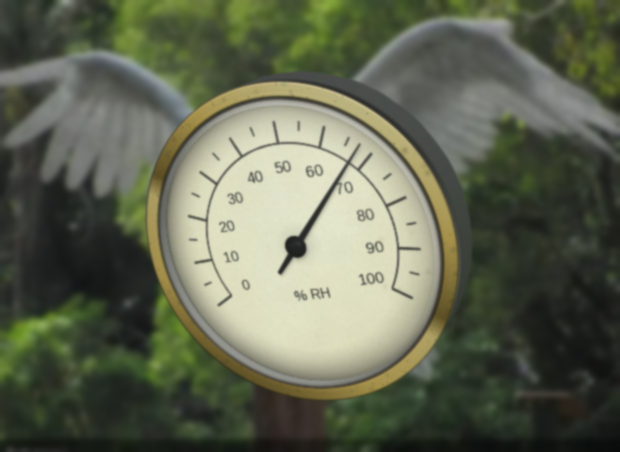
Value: 67.5 %
